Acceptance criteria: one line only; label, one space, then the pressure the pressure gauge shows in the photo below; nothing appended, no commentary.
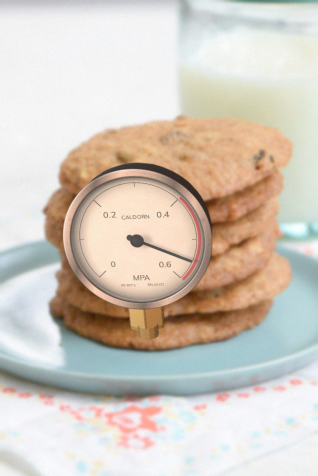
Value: 0.55 MPa
